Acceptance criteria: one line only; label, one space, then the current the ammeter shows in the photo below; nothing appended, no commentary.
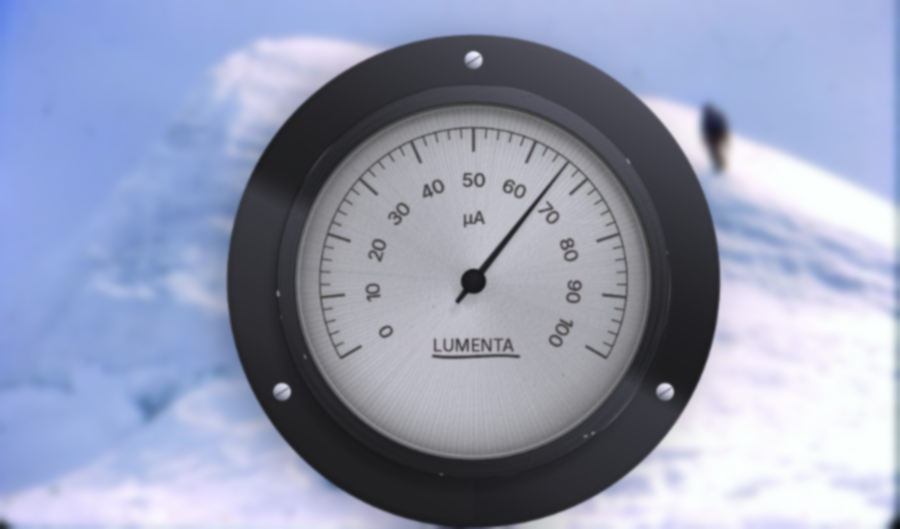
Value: 66 µA
